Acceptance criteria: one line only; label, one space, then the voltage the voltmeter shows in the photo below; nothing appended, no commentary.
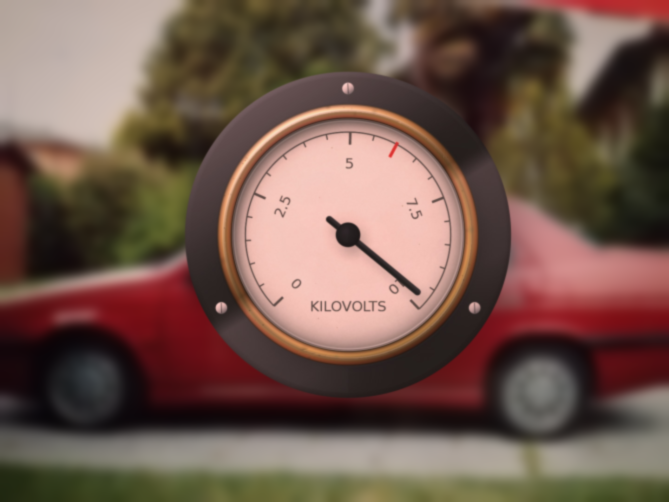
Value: 9.75 kV
